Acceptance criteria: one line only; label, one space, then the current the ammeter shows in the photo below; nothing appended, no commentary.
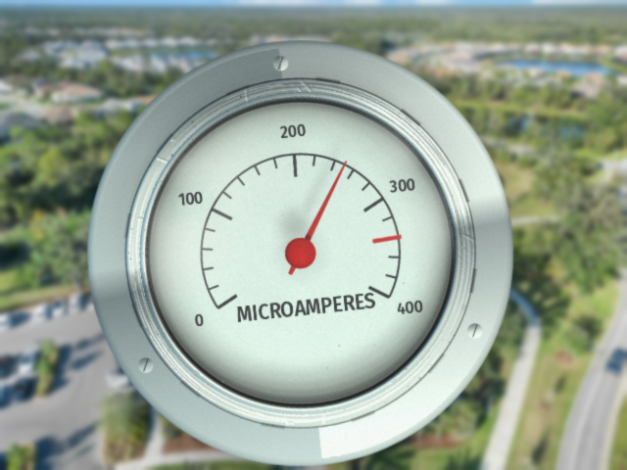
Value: 250 µA
